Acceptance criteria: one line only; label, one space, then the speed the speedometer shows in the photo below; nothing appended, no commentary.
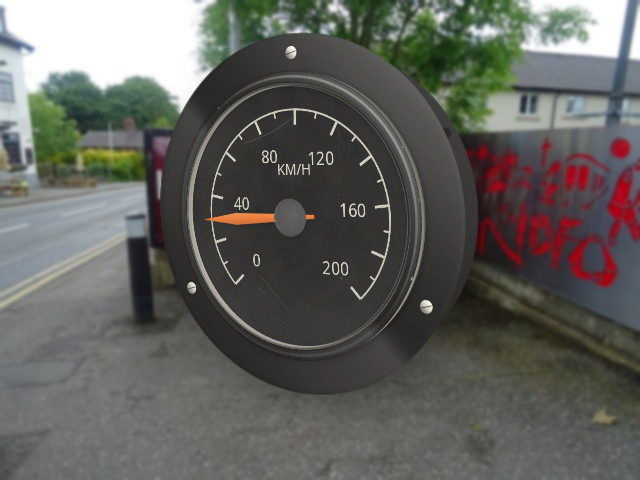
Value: 30 km/h
